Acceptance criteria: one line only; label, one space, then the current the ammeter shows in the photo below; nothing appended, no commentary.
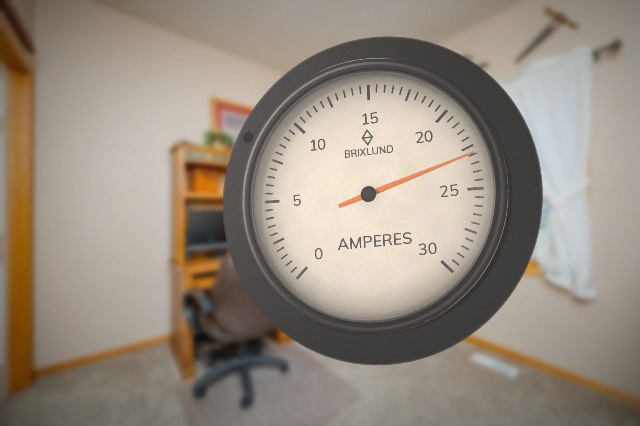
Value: 23 A
